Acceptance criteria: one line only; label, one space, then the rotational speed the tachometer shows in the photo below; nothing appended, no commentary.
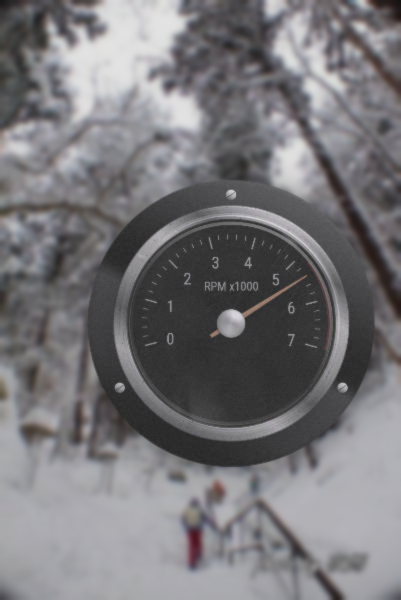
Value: 5400 rpm
